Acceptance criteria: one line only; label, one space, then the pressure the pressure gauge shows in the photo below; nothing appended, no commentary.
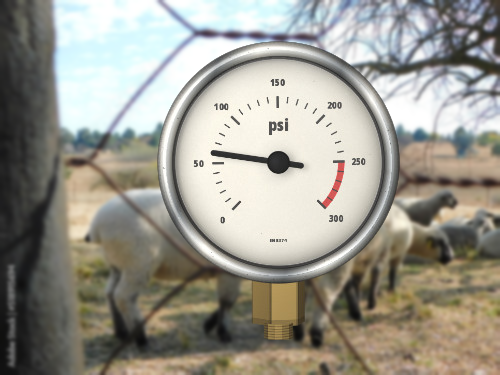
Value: 60 psi
